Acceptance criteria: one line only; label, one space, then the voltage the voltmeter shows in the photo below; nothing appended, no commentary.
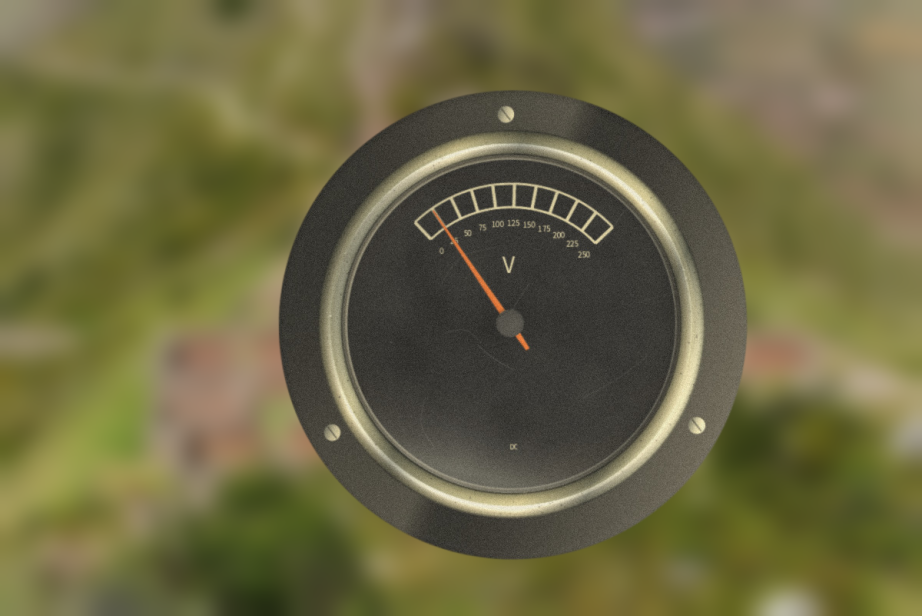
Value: 25 V
